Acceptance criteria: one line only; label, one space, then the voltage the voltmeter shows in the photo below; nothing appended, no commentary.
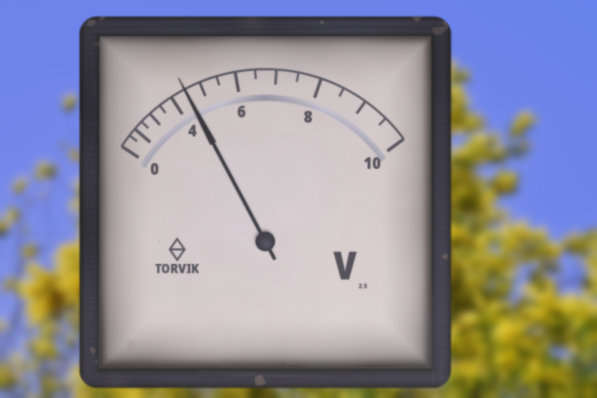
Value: 4.5 V
